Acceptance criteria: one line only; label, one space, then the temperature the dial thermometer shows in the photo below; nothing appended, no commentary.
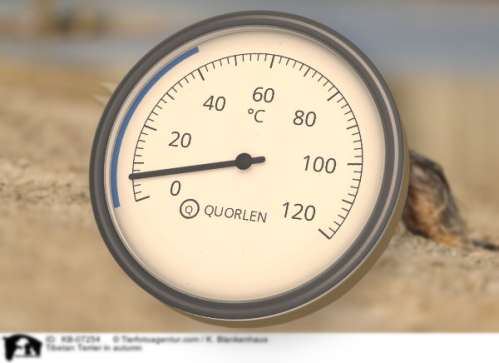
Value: 6 °C
